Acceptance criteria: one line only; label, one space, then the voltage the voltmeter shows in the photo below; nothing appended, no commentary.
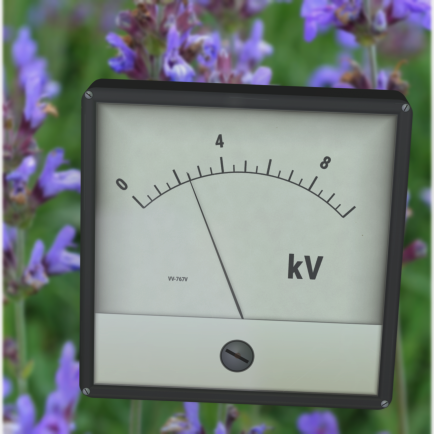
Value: 2.5 kV
